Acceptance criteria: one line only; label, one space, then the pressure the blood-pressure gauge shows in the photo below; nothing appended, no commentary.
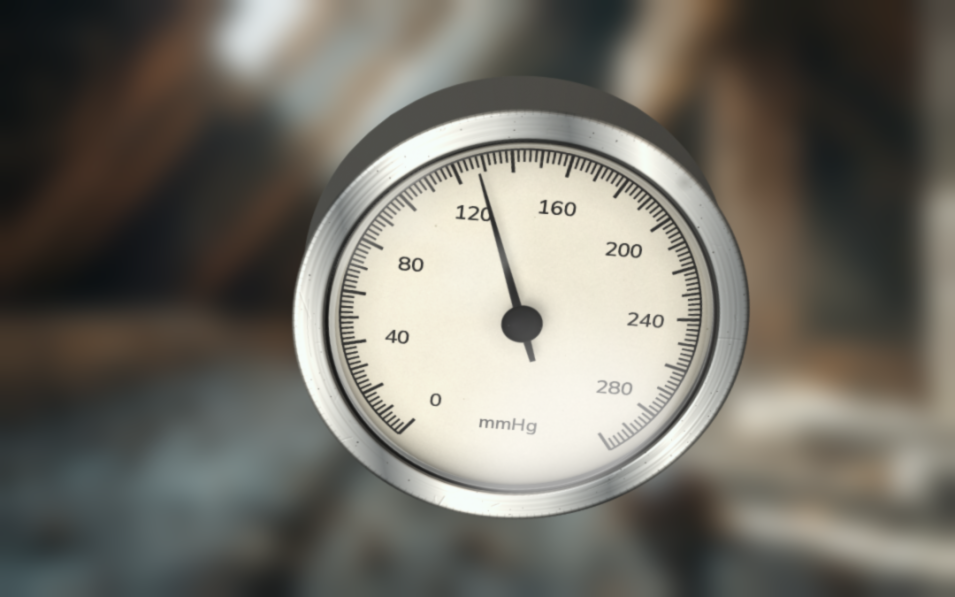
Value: 128 mmHg
